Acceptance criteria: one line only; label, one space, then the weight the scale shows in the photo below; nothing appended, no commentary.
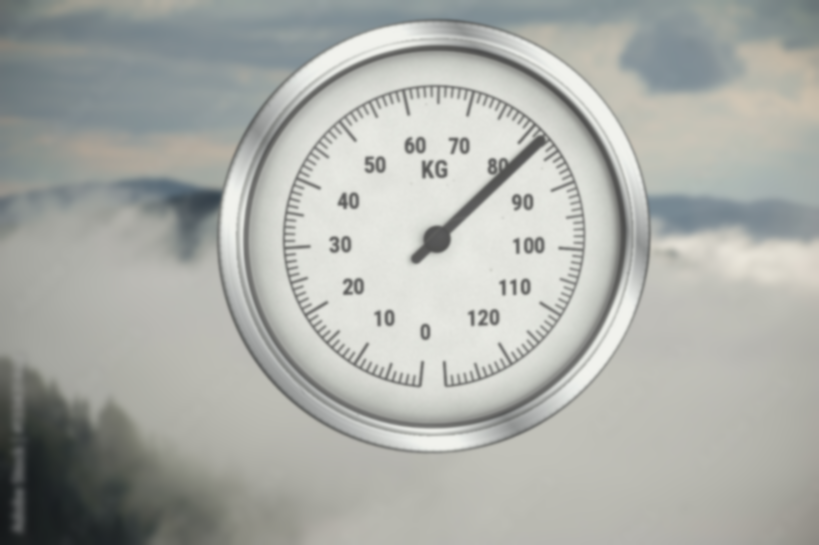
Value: 82 kg
